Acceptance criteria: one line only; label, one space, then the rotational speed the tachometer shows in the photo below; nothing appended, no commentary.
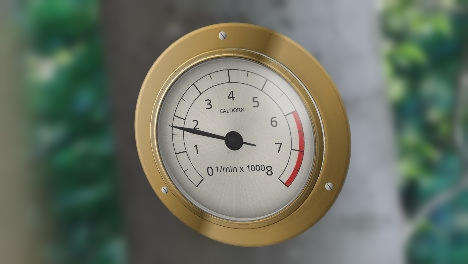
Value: 1750 rpm
